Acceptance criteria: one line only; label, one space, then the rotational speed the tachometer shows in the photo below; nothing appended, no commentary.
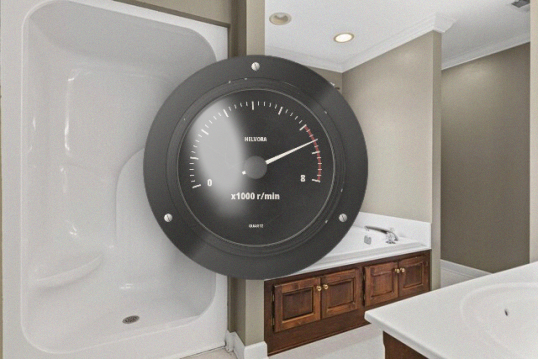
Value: 6600 rpm
